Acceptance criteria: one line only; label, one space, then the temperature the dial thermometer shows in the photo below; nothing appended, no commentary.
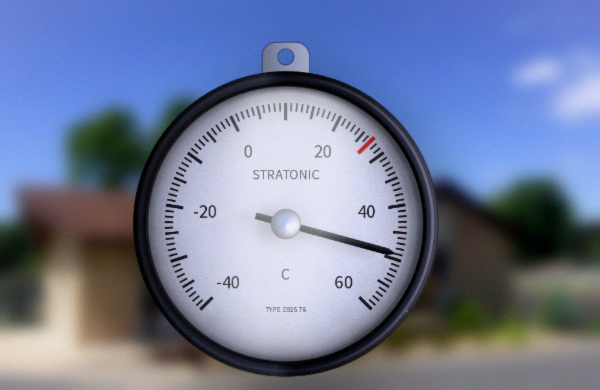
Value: 49 °C
